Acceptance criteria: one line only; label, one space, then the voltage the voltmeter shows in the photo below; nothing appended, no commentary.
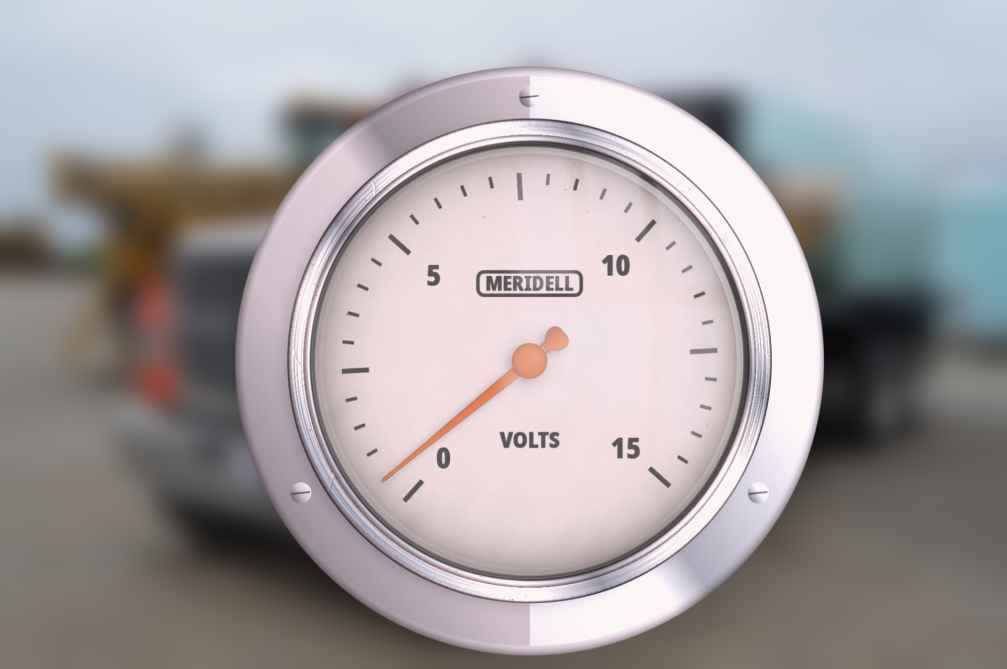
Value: 0.5 V
